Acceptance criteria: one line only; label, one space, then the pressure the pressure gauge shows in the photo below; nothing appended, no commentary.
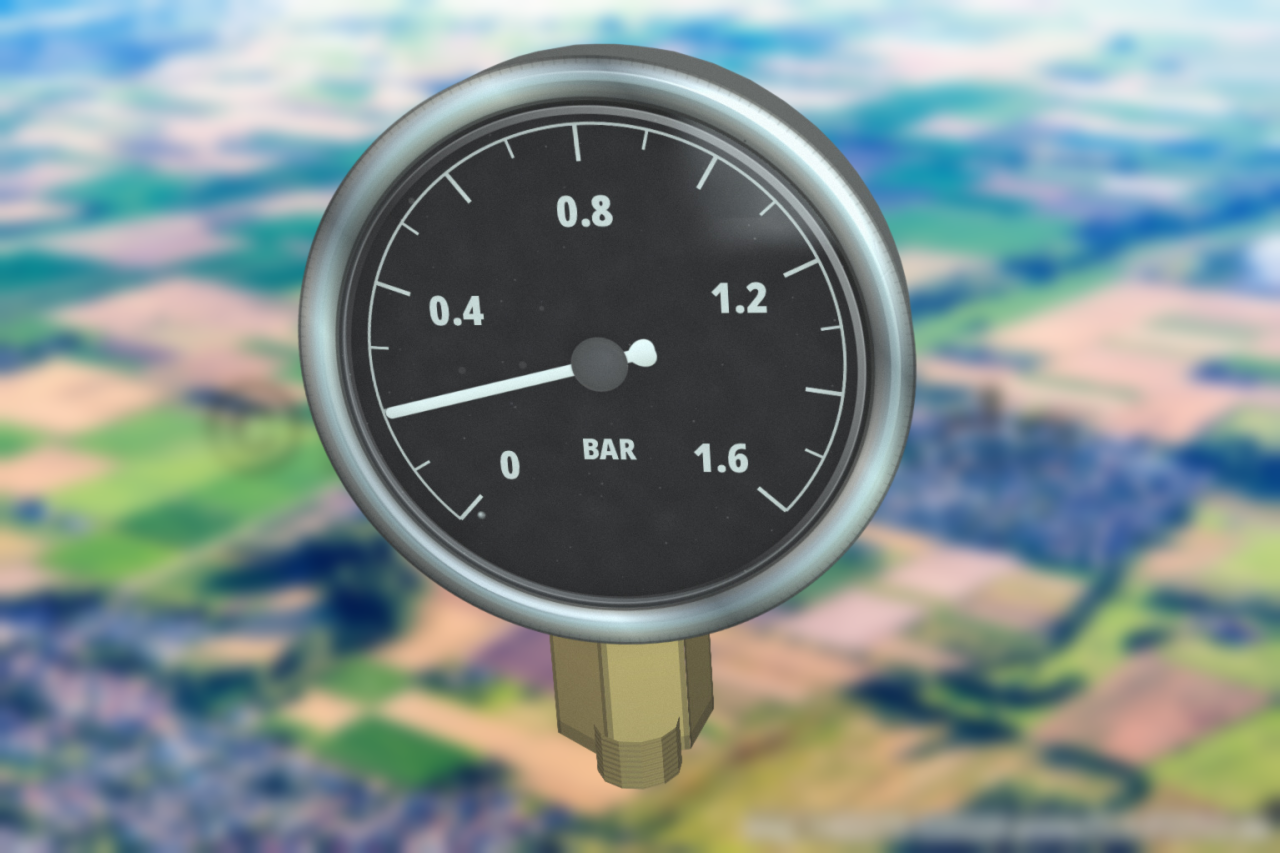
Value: 0.2 bar
